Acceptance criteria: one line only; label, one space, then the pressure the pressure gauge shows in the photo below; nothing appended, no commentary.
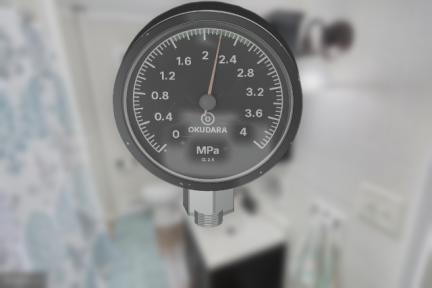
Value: 2.2 MPa
